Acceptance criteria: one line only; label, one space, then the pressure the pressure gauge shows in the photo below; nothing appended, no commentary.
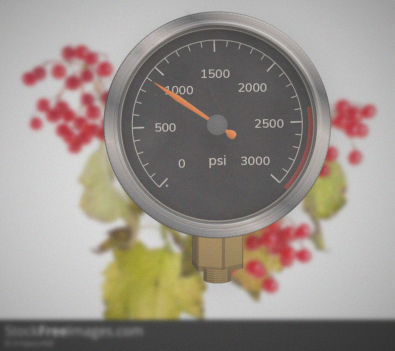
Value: 900 psi
